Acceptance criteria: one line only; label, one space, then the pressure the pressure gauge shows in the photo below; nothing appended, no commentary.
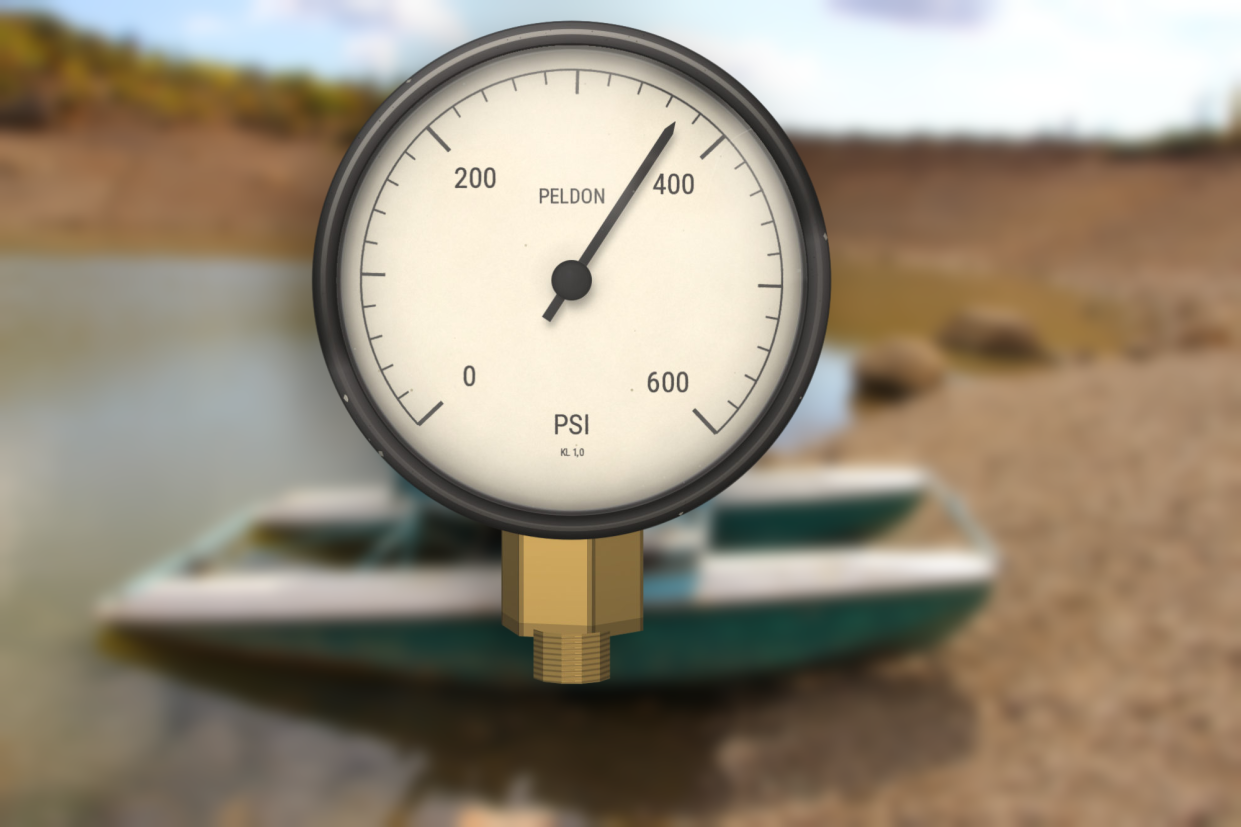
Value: 370 psi
